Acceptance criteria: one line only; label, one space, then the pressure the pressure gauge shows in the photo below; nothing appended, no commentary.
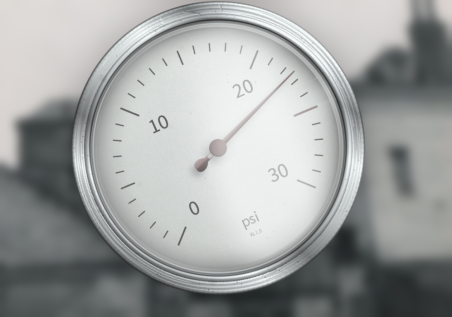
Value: 22.5 psi
